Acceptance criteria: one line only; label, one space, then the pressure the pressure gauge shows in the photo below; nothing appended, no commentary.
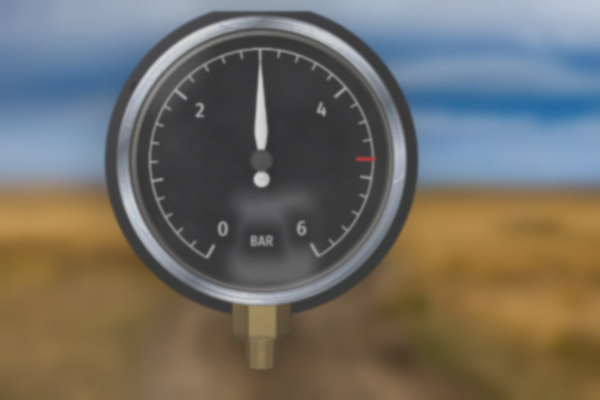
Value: 3 bar
